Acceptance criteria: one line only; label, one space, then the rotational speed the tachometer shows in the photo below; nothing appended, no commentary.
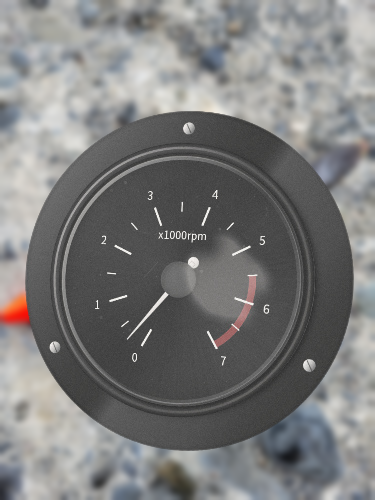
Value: 250 rpm
